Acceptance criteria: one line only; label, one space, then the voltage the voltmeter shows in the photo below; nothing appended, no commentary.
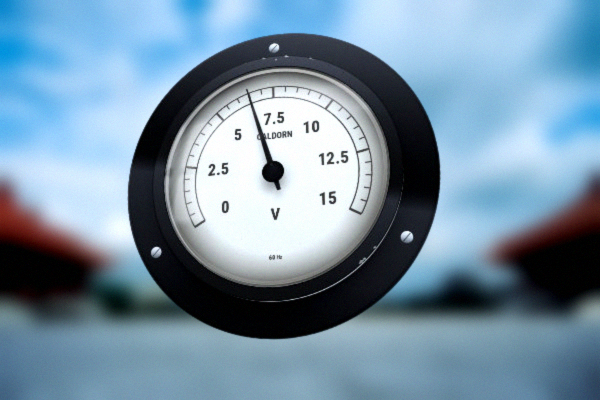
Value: 6.5 V
